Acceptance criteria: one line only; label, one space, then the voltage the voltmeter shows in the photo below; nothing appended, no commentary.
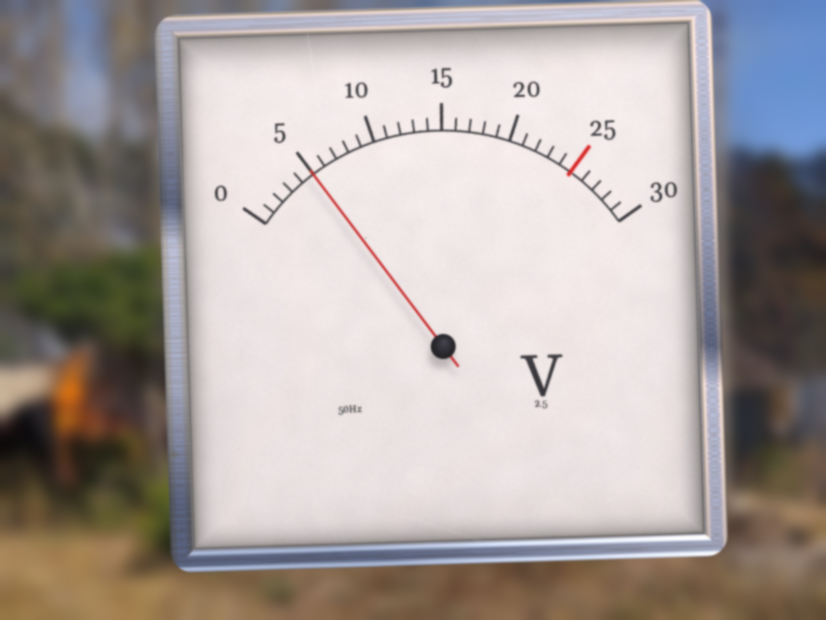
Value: 5 V
